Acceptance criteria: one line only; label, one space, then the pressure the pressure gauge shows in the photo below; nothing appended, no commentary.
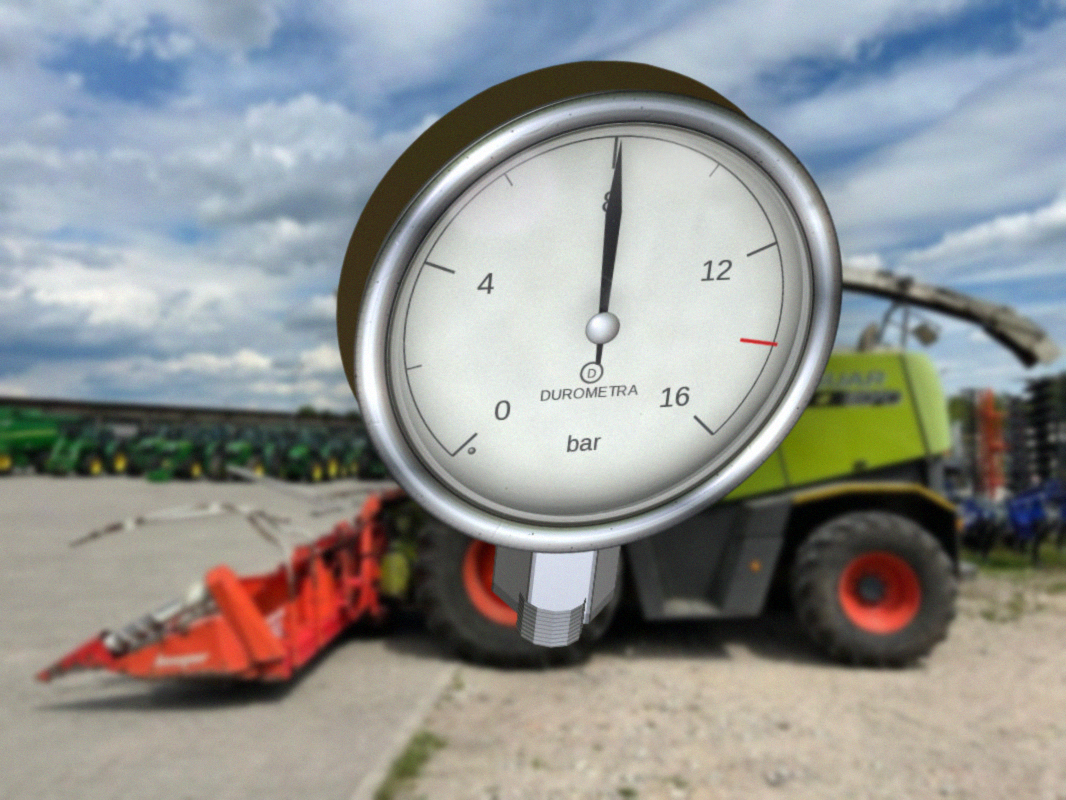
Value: 8 bar
